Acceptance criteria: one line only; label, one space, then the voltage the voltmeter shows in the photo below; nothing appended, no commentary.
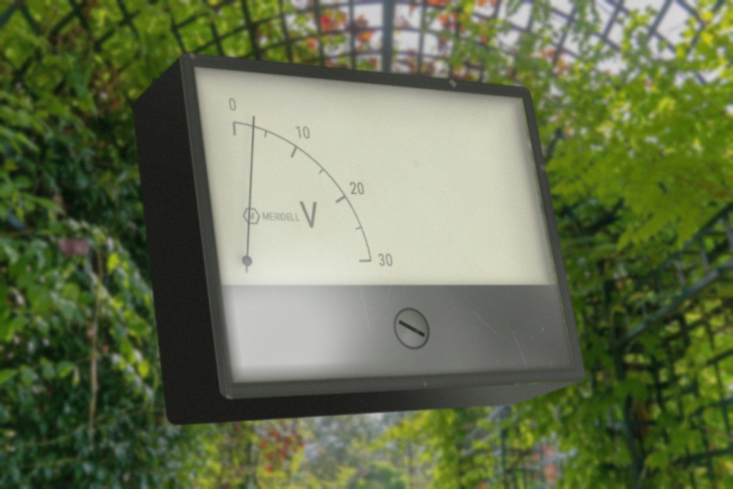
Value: 2.5 V
